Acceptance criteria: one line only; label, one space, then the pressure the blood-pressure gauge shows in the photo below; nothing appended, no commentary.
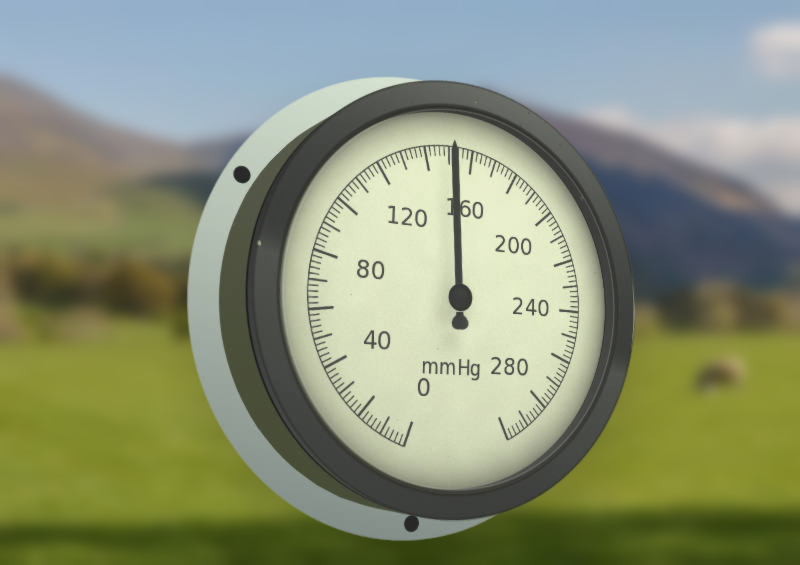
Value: 150 mmHg
